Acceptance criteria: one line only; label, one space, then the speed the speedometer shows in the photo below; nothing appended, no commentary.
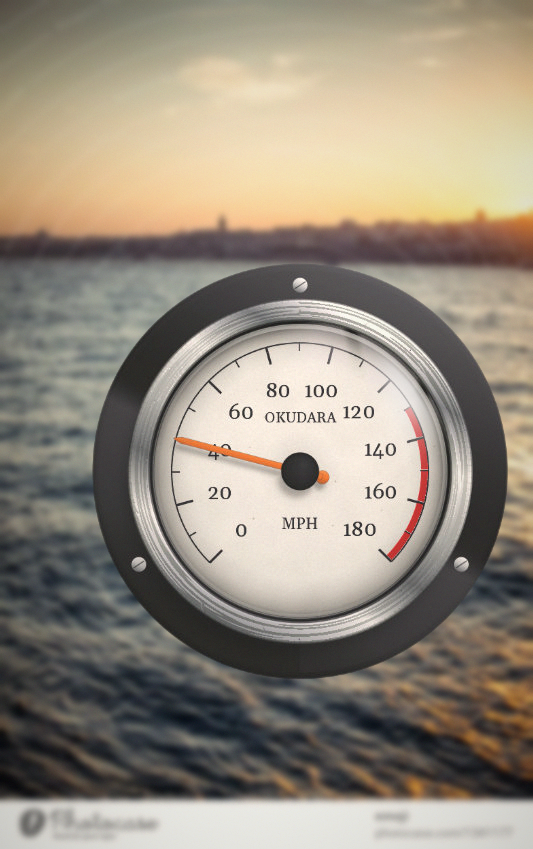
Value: 40 mph
